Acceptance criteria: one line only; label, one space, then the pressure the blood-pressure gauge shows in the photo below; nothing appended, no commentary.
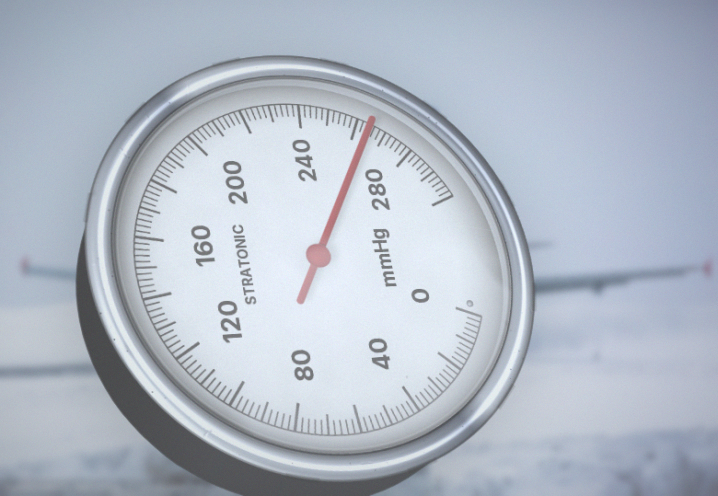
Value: 264 mmHg
